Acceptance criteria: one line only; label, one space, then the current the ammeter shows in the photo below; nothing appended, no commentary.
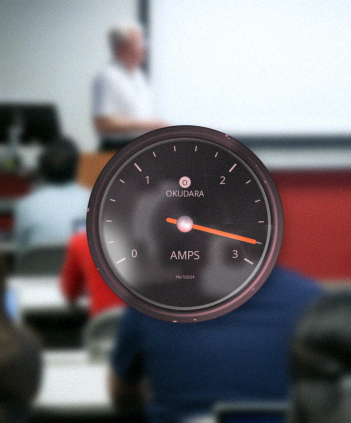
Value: 2.8 A
